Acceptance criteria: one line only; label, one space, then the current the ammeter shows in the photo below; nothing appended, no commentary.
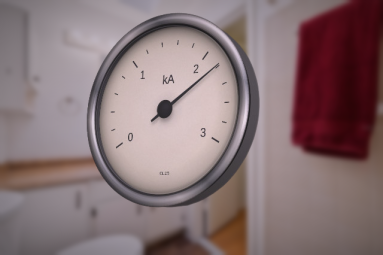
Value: 2.2 kA
